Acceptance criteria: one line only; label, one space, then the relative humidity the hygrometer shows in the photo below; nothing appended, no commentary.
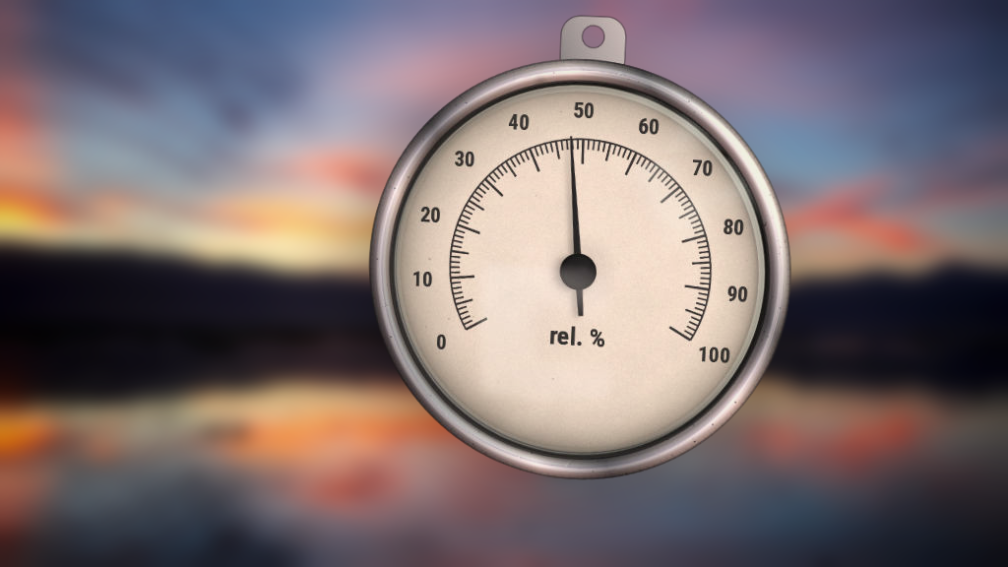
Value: 48 %
